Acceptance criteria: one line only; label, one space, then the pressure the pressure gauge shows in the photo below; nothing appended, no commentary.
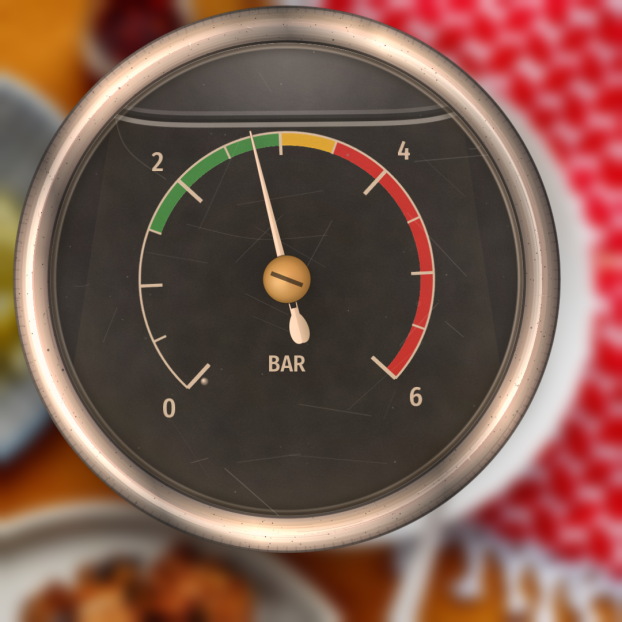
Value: 2.75 bar
